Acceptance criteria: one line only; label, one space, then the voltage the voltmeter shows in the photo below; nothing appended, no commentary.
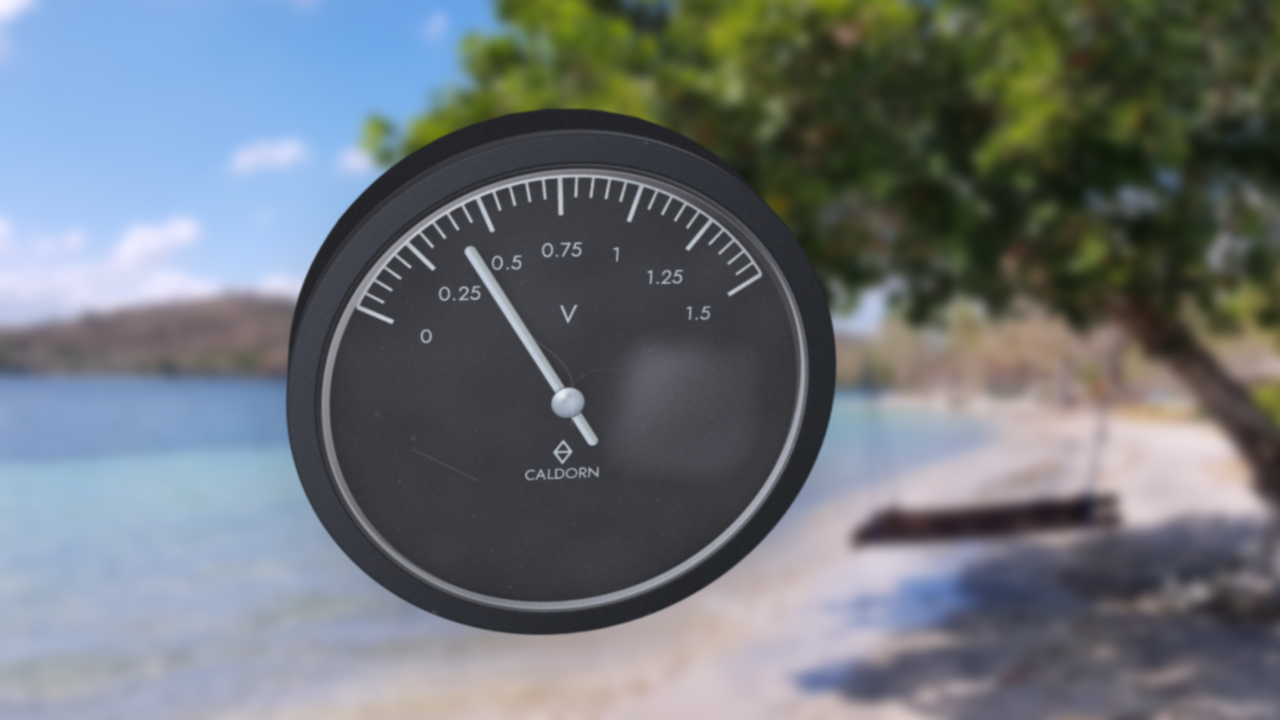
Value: 0.4 V
